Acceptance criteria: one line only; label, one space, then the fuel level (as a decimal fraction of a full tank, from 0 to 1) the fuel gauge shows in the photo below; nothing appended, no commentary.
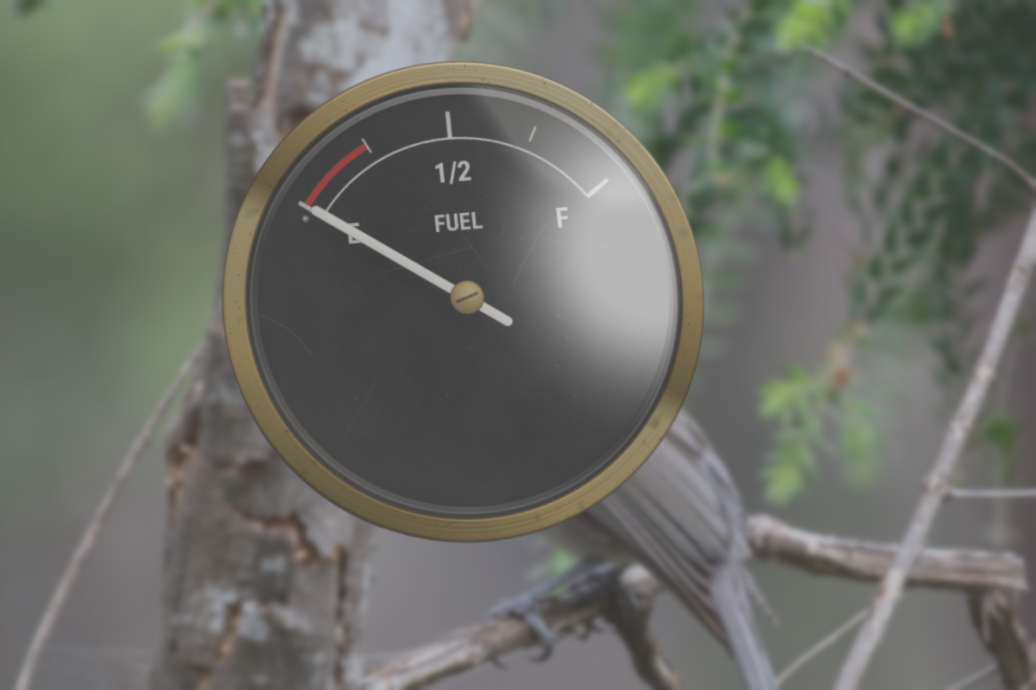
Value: 0
